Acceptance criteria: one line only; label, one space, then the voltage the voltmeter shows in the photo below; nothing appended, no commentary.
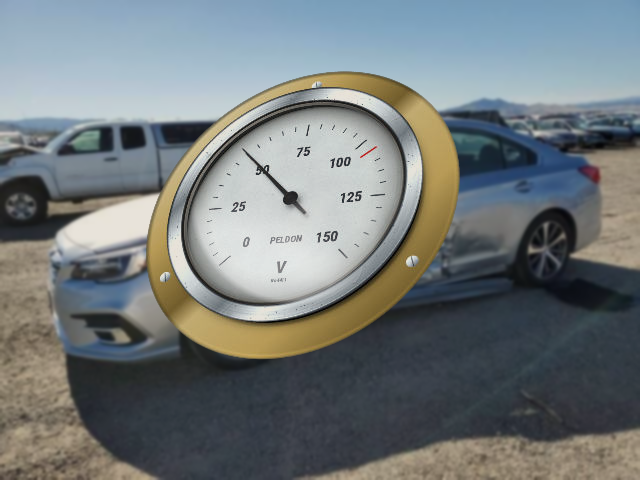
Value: 50 V
